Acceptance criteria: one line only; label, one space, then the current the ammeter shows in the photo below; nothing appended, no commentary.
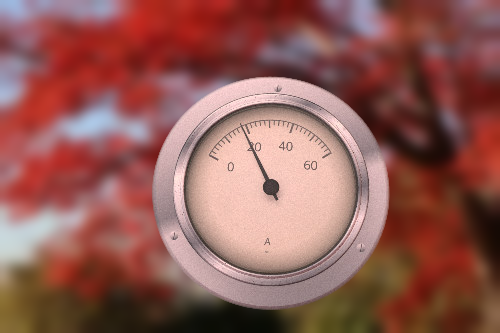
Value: 18 A
